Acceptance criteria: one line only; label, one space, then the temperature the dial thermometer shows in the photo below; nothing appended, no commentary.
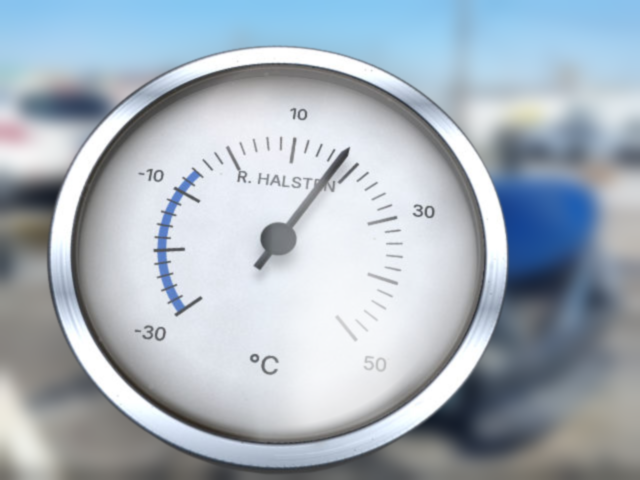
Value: 18 °C
